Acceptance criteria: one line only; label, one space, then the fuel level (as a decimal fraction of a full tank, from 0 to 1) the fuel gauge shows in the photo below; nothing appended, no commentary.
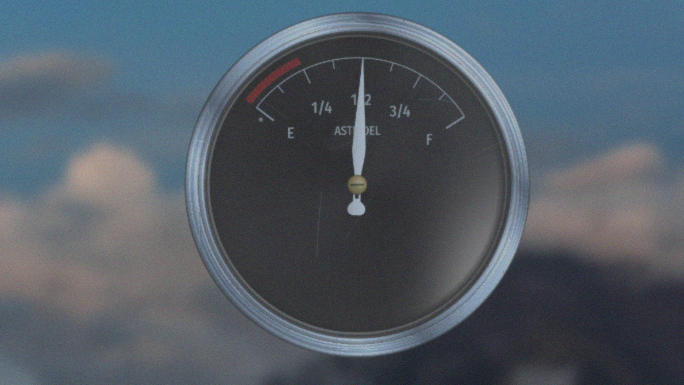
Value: 0.5
